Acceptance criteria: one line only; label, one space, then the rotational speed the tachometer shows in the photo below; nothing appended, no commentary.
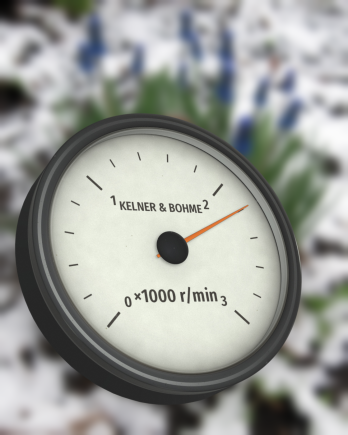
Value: 2200 rpm
